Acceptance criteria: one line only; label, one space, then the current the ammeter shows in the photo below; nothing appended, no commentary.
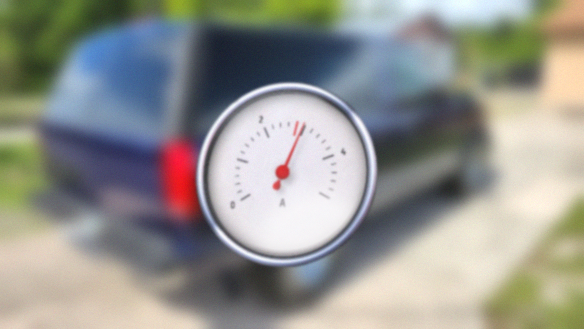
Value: 3 A
